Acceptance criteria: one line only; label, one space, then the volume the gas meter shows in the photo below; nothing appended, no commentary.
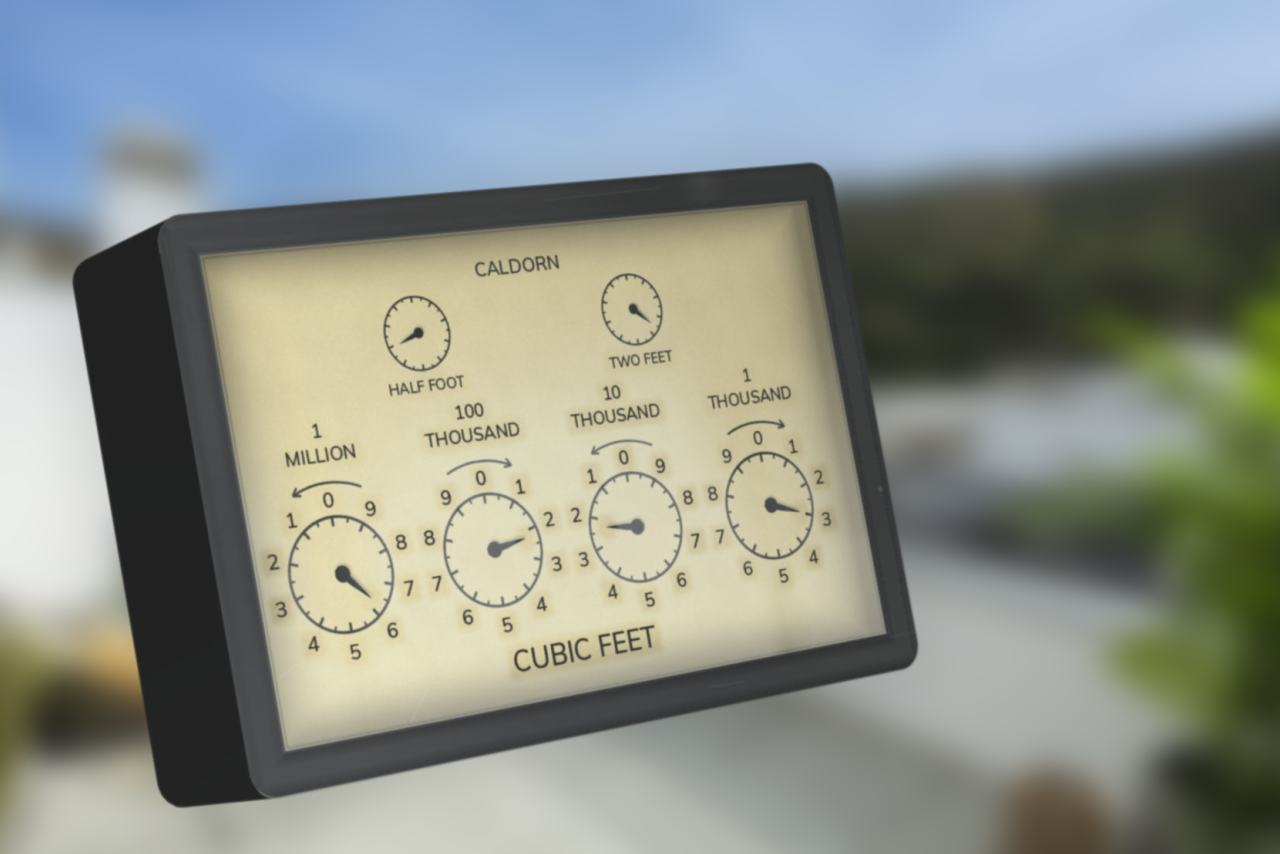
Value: 622300 ft³
